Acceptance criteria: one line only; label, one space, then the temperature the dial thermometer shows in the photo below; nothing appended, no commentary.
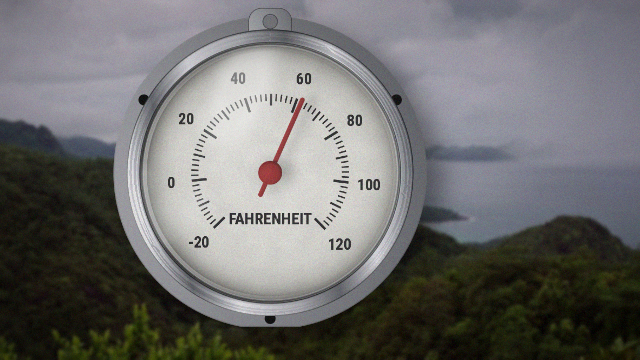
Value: 62 °F
